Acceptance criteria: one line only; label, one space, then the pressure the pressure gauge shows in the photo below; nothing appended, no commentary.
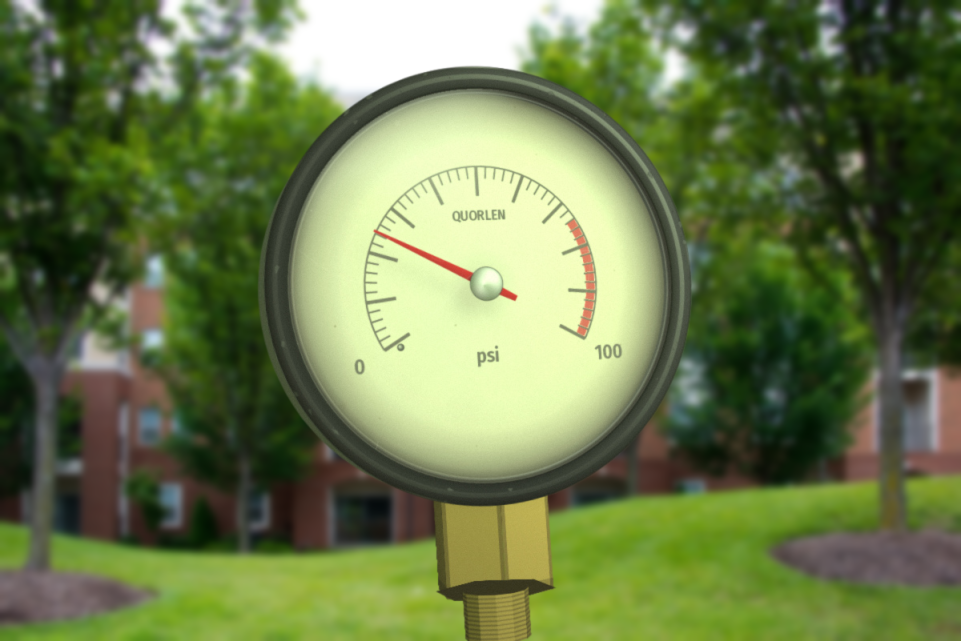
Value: 24 psi
